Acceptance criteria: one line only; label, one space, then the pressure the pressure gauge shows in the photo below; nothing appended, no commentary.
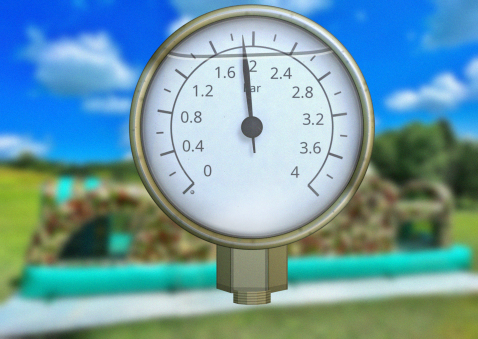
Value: 1.9 bar
